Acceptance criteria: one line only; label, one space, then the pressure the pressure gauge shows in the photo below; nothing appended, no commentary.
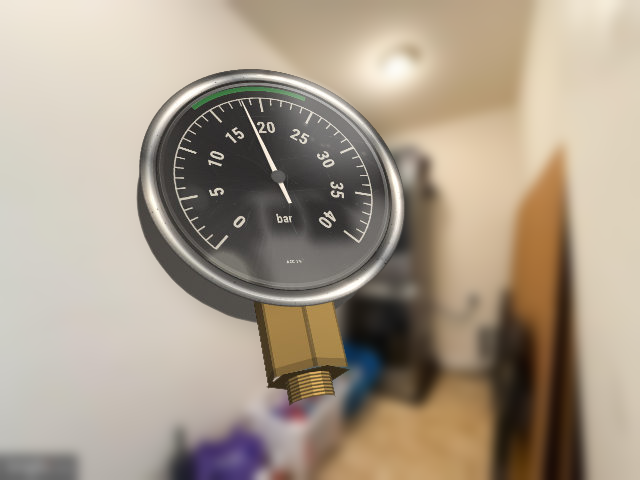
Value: 18 bar
